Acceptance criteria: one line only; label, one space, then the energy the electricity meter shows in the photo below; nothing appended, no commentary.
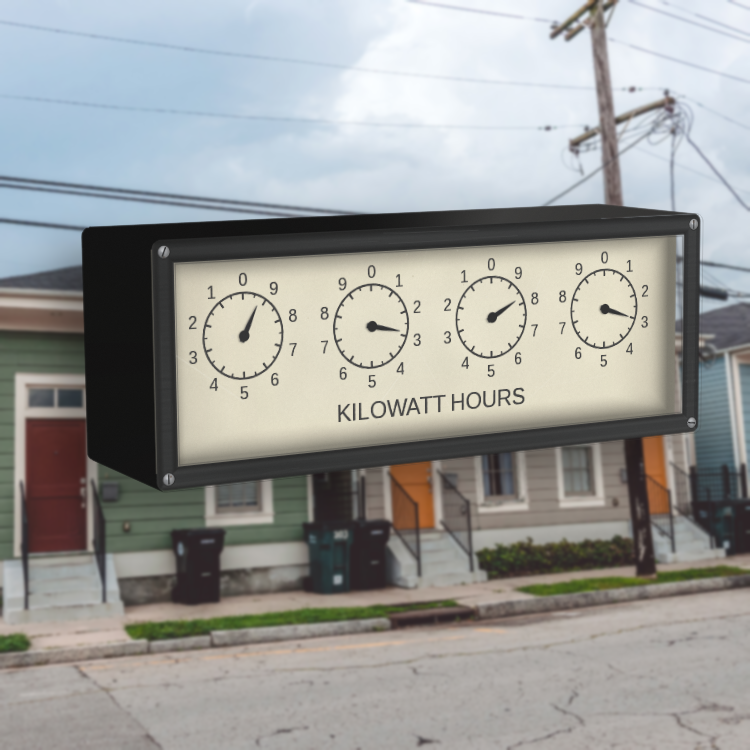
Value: 9283 kWh
